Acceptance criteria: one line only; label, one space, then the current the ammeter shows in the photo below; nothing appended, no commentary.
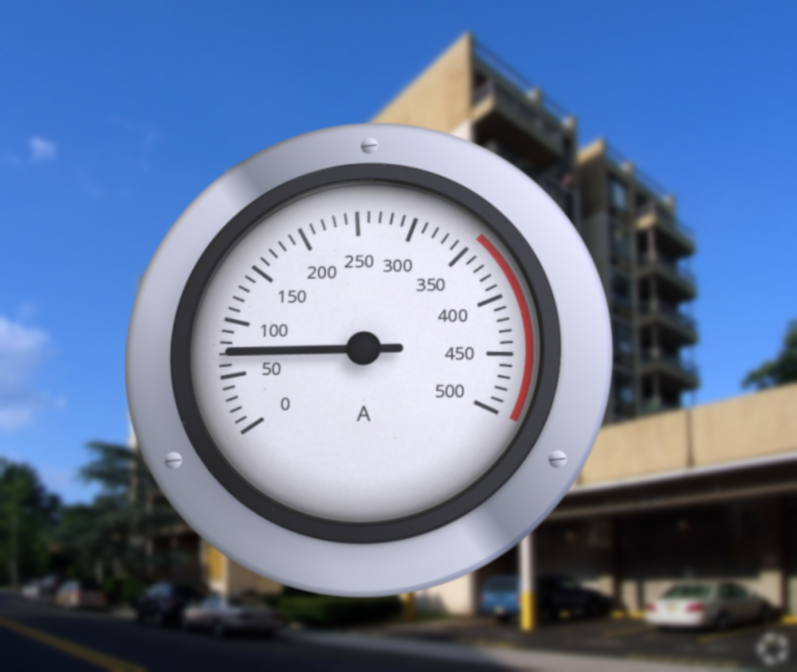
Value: 70 A
